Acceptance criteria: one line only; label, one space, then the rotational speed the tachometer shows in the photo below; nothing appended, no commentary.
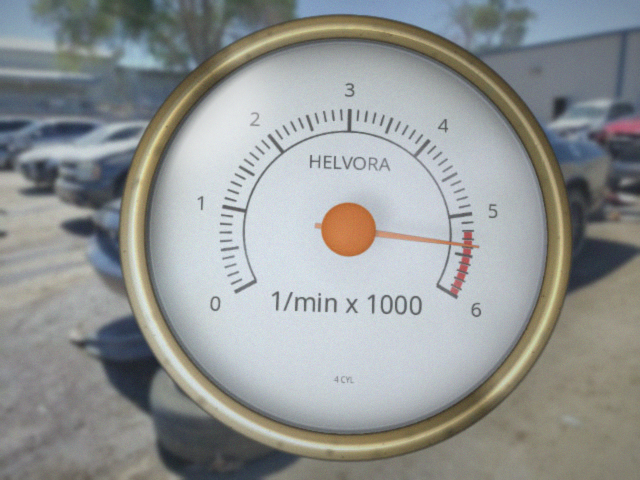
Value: 5400 rpm
